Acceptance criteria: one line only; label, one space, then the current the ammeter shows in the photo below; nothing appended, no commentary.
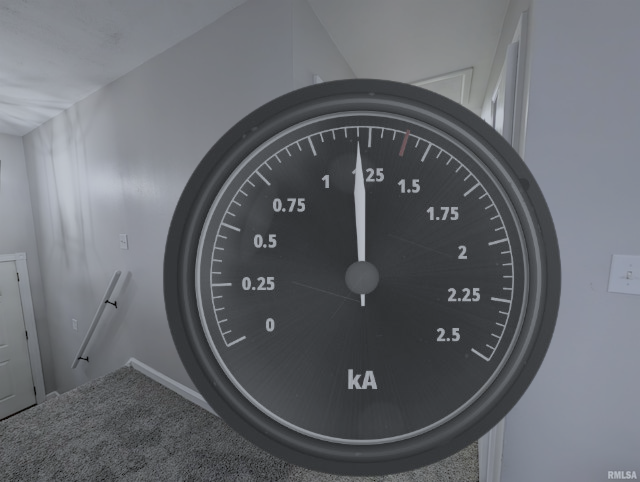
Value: 1.2 kA
